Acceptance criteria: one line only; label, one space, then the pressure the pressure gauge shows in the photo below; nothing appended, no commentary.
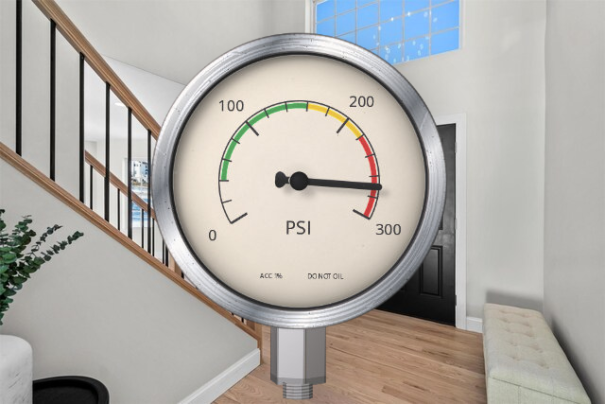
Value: 270 psi
